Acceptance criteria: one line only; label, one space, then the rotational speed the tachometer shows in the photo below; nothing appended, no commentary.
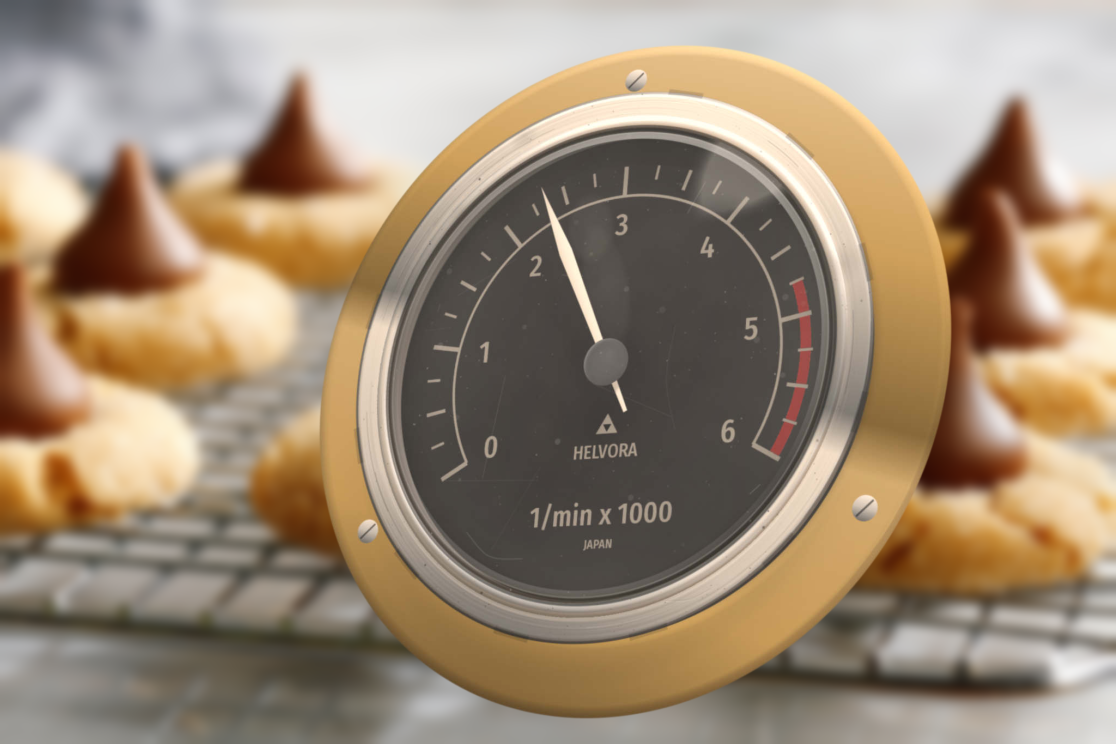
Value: 2375 rpm
